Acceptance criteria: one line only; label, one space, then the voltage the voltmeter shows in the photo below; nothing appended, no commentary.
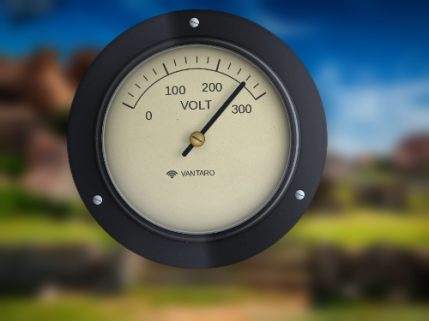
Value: 260 V
